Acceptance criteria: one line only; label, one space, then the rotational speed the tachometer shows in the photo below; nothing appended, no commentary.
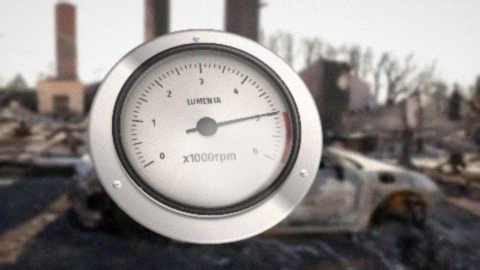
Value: 5000 rpm
